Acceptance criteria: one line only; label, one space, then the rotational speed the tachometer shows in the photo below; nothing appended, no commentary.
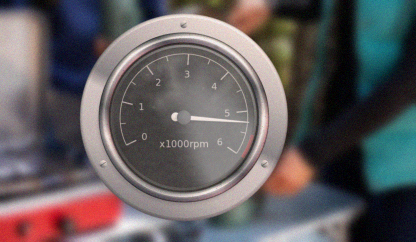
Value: 5250 rpm
